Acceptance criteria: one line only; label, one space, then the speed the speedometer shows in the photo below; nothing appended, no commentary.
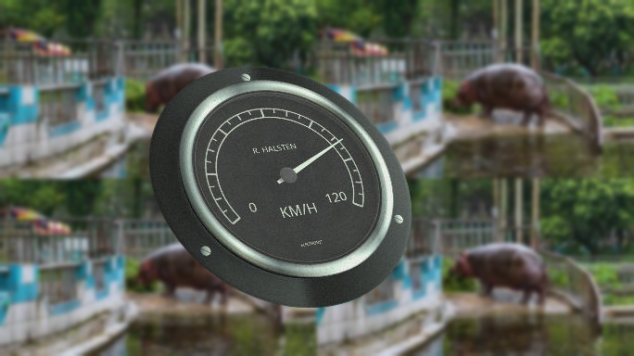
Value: 92.5 km/h
